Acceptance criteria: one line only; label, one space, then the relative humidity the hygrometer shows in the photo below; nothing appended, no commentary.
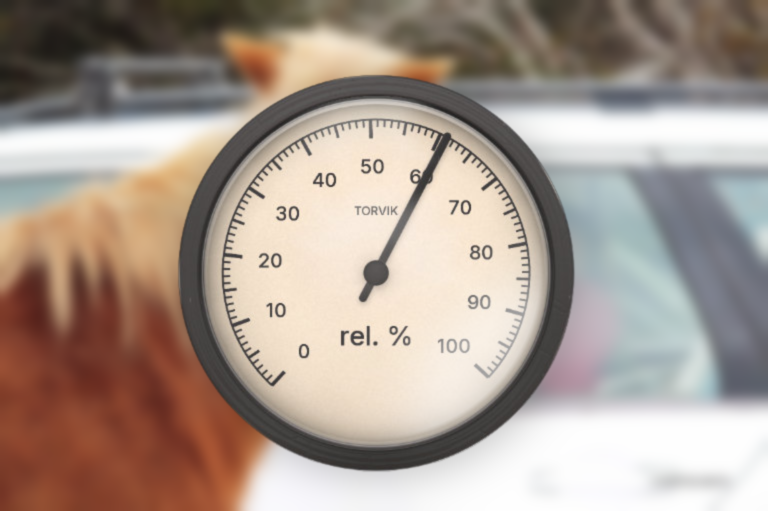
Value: 61 %
